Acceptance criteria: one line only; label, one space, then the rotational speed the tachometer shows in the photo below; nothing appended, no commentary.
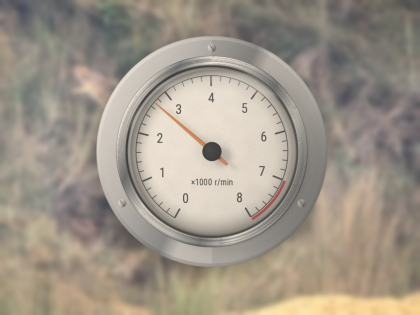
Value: 2700 rpm
